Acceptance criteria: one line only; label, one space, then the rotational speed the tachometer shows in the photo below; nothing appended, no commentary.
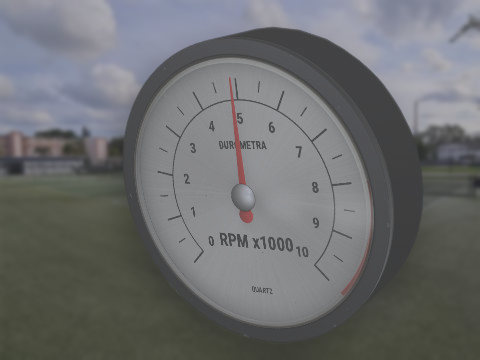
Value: 5000 rpm
